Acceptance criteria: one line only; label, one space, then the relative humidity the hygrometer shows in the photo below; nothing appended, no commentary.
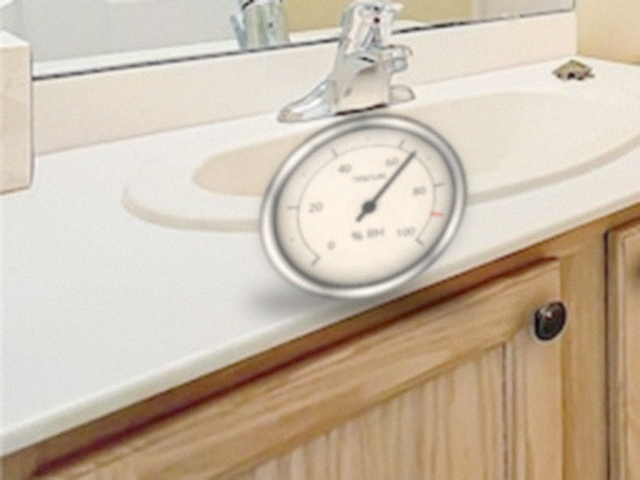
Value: 65 %
